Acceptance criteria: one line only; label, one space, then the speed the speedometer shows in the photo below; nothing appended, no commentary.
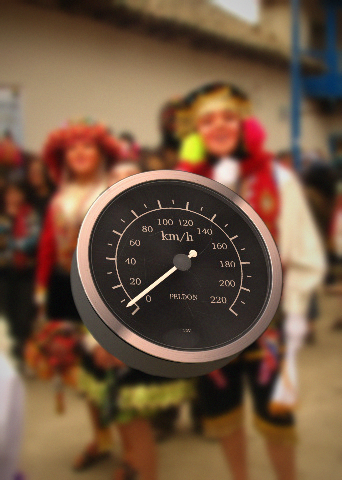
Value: 5 km/h
